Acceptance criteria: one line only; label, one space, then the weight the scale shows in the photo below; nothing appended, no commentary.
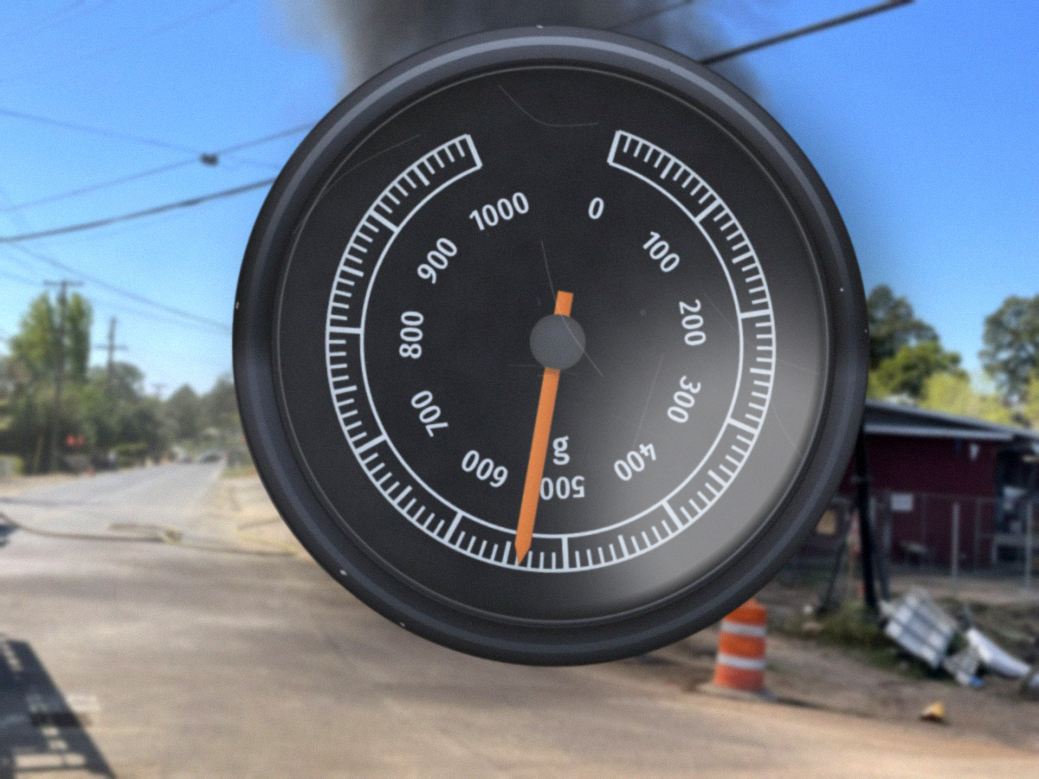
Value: 540 g
